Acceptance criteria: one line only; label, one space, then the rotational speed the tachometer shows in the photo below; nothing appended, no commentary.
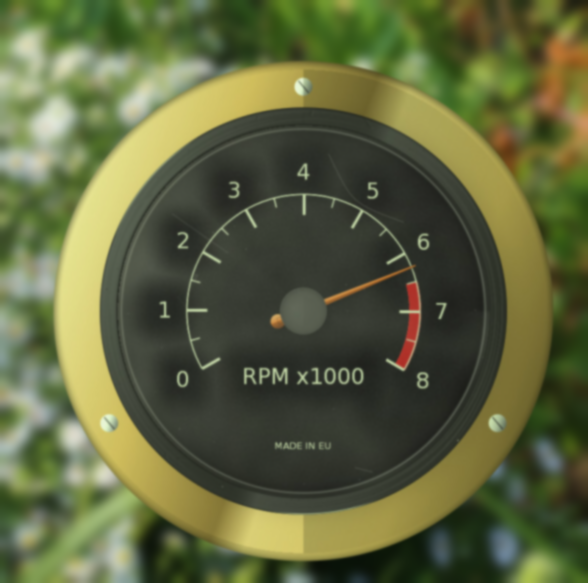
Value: 6250 rpm
